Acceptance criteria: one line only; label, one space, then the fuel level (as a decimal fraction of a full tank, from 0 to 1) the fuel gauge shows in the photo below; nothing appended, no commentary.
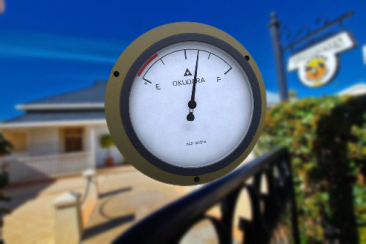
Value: 0.625
